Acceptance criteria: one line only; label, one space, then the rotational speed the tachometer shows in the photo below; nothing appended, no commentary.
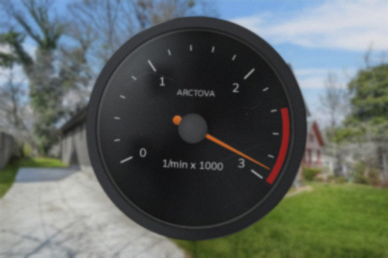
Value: 2900 rpm
